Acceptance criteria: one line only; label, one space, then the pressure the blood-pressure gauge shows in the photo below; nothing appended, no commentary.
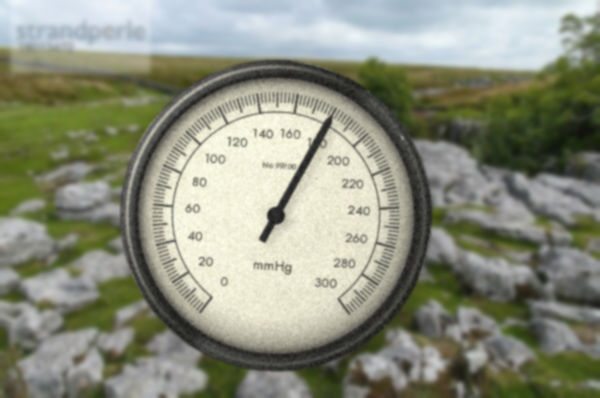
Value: 180 mmHg
